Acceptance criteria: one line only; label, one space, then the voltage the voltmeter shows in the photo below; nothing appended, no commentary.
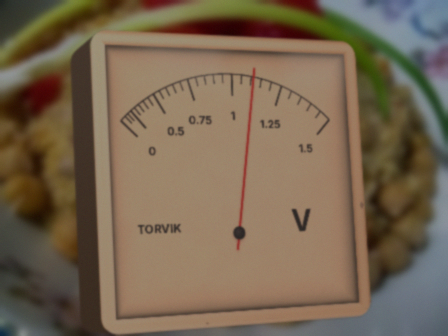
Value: 1.1 V
